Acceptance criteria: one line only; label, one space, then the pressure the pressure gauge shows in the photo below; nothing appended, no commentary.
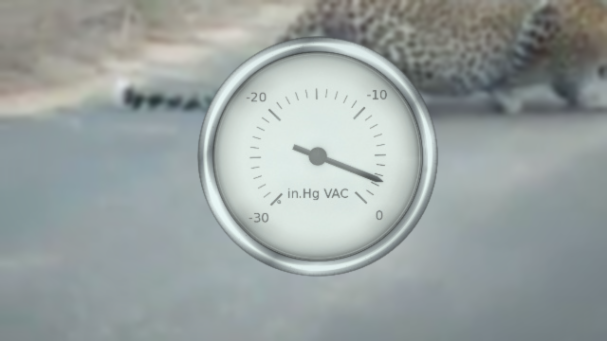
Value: -2.5 inHg
